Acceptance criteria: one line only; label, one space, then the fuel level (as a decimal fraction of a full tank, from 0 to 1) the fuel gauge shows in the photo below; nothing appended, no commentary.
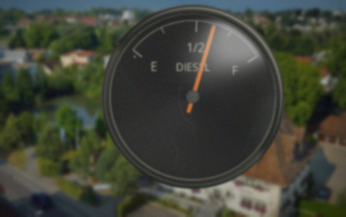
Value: 0.625
